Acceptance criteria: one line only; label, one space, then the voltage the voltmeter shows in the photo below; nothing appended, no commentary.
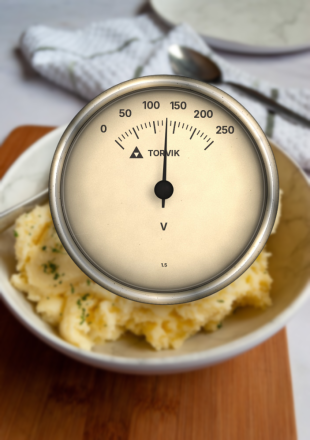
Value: 130 V
